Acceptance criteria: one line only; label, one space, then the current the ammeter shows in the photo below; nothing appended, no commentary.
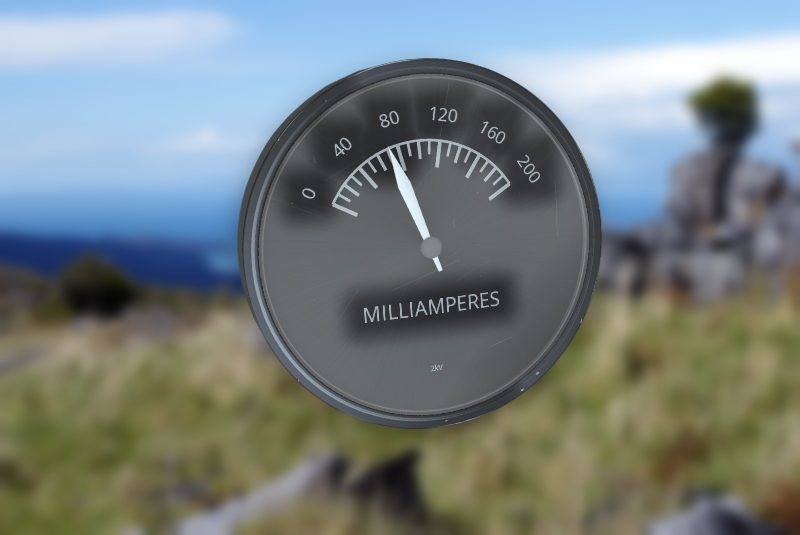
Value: 70 mA
